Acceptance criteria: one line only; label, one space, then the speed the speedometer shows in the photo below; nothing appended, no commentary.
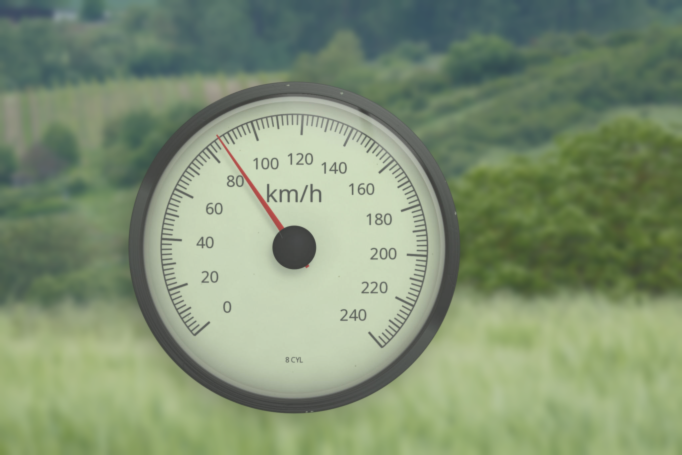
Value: 86 km/h
